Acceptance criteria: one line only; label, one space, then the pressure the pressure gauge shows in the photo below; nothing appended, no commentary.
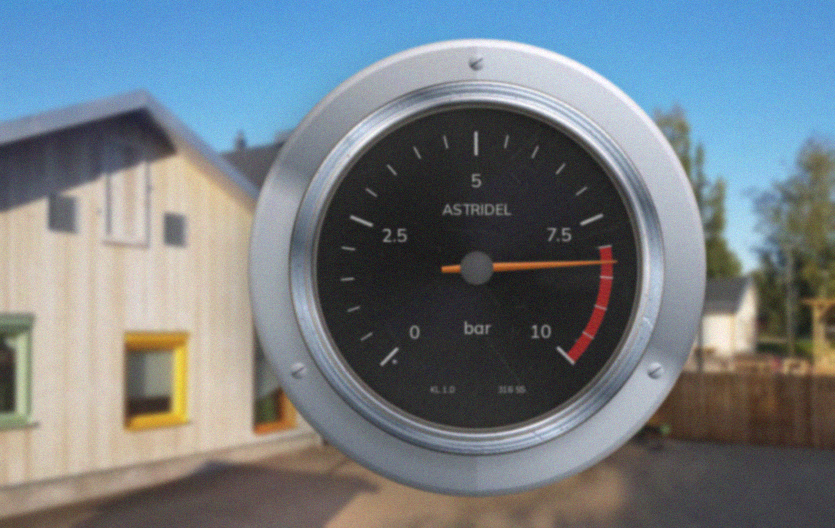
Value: 8.25 bar
